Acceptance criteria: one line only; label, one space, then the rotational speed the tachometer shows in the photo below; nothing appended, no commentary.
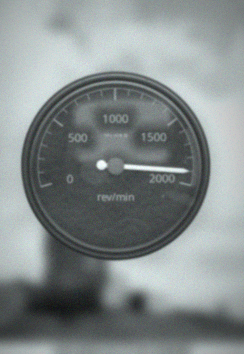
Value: 1900 rpm
